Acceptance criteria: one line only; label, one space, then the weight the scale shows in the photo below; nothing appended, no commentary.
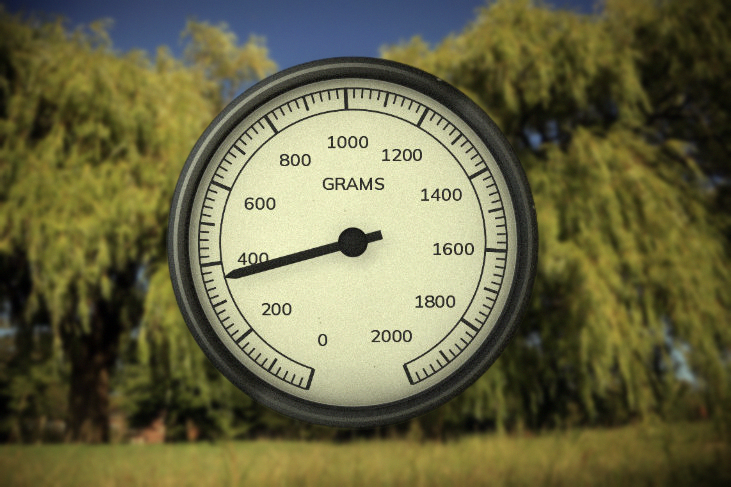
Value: 360 g
